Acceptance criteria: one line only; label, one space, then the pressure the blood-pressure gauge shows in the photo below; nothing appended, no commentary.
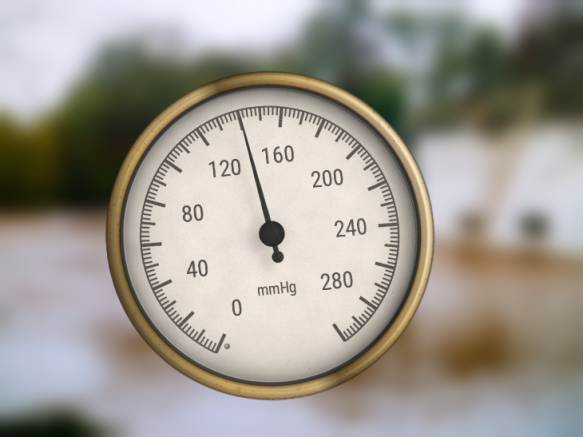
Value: 140 mmHg
